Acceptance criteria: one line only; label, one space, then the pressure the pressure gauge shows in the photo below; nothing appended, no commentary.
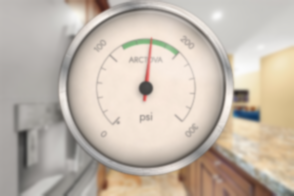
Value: 160 psi
